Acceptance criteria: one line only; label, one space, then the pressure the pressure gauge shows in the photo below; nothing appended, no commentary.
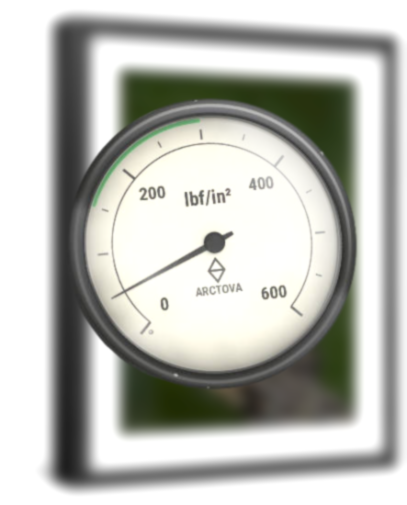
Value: 50 psi
